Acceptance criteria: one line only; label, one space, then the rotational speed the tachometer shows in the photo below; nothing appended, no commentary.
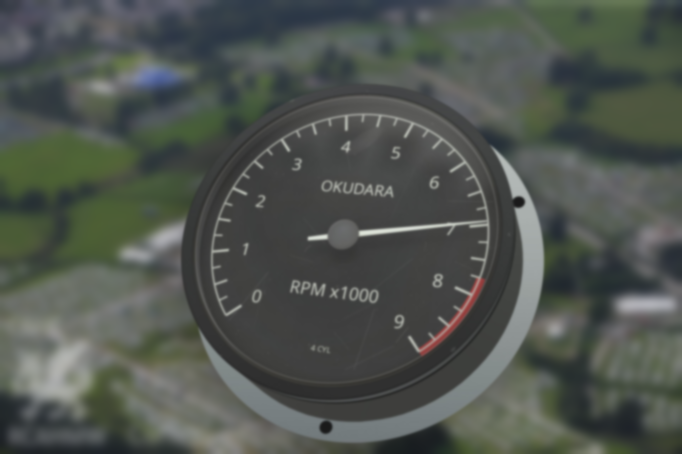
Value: 7000 rpm
